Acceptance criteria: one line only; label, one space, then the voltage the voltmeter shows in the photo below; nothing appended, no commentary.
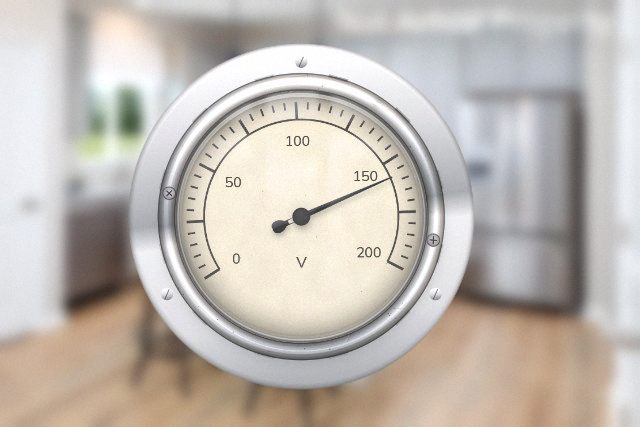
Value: 157.5 V
